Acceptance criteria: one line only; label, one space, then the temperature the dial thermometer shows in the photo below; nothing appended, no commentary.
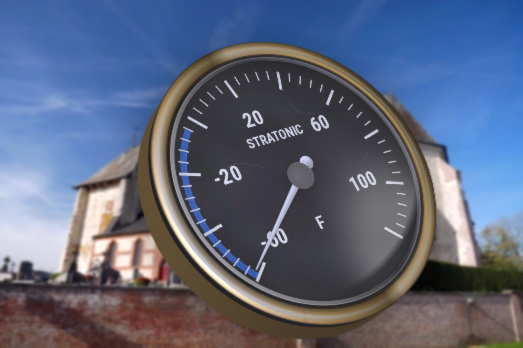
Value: -58 °F
